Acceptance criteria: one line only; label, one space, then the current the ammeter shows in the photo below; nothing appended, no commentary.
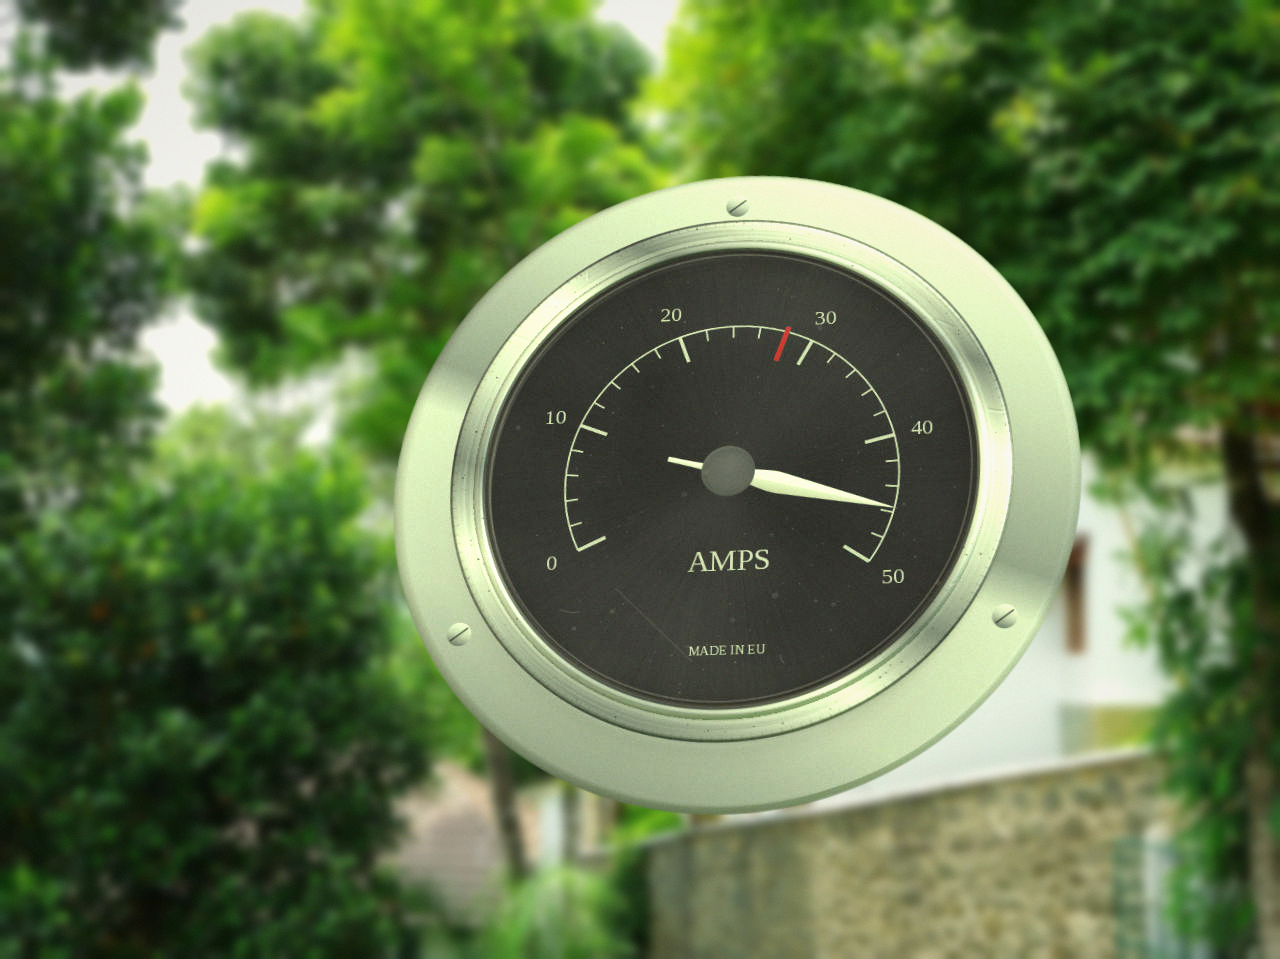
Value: 46 A
